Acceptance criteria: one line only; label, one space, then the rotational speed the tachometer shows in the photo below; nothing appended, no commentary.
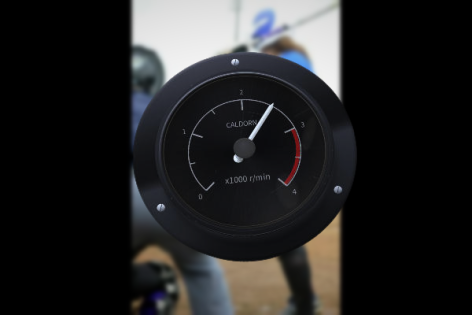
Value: 2500 rpm
